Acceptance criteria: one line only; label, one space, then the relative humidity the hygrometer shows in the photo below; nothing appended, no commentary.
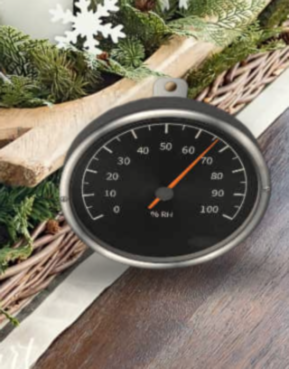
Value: 65 %
